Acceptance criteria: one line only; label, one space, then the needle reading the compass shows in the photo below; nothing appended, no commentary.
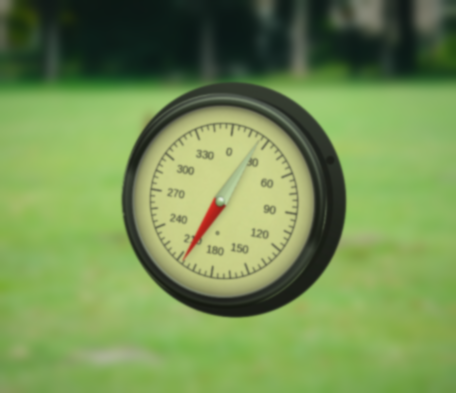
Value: 205 °
